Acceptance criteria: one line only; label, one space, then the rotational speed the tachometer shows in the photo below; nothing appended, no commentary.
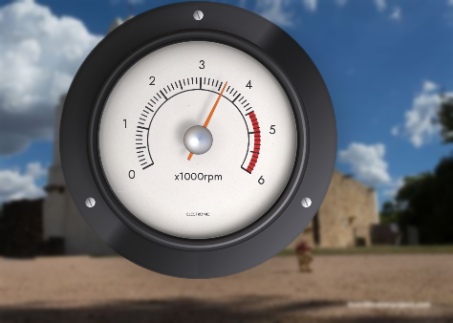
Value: 3600 rpm
